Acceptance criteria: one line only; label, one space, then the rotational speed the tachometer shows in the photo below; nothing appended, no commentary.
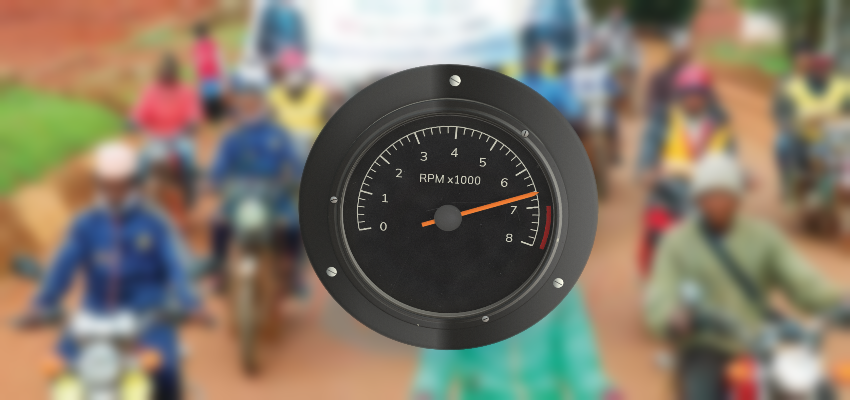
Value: 6600 rpm
